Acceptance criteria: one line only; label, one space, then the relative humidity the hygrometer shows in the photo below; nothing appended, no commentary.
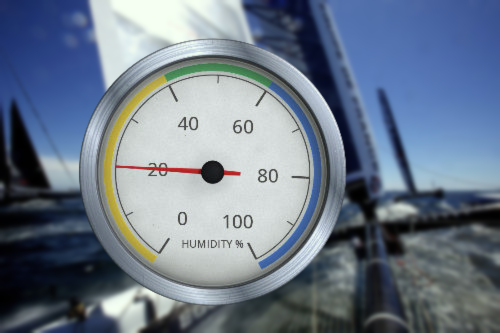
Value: 20 %
